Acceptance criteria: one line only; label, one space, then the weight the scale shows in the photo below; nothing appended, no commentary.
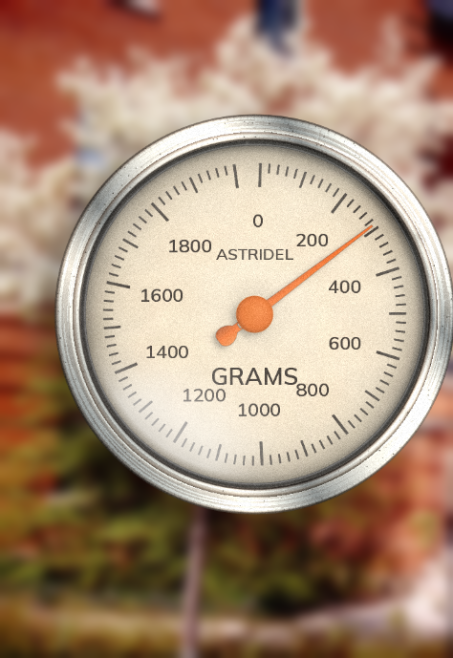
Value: 290 g
